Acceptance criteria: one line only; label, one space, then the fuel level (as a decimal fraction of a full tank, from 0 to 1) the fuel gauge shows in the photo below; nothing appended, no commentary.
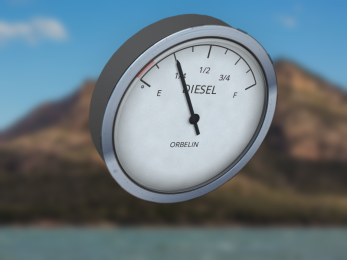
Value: 0.25
